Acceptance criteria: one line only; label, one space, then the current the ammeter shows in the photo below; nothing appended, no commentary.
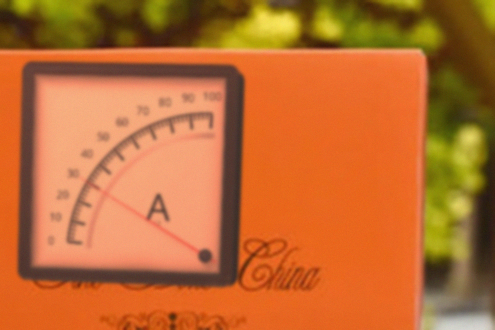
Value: 30 A
